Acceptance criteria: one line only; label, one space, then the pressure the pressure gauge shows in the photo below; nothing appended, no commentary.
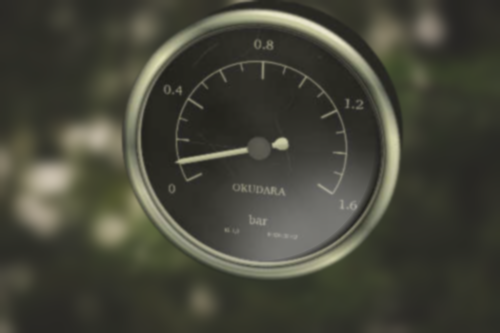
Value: 0.1 bar
